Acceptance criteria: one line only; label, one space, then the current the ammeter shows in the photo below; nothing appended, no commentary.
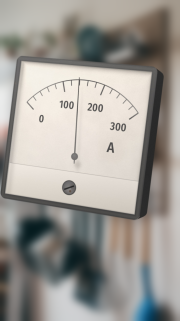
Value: 140 A
